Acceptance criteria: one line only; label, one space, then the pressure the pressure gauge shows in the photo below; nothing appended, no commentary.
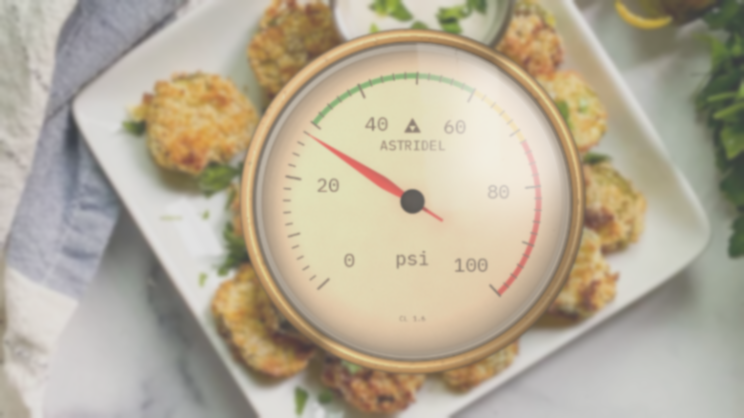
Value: 28 psi
